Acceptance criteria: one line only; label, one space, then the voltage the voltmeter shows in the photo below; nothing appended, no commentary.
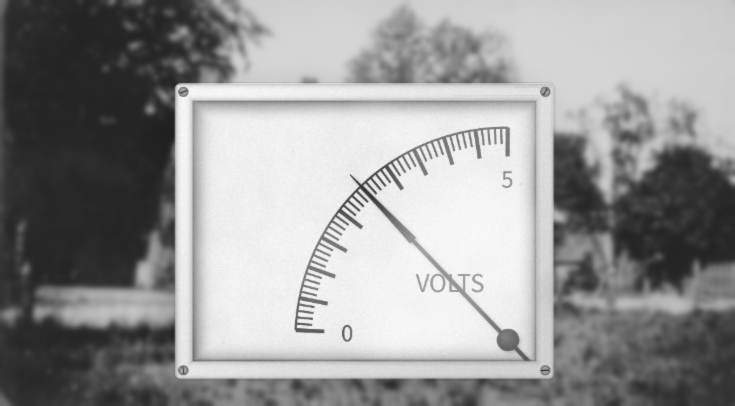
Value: 2.5 V
